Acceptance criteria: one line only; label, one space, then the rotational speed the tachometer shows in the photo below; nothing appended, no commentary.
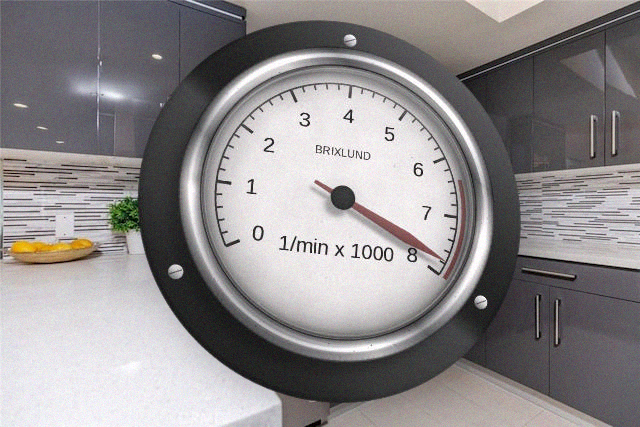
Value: 7800 rpm
